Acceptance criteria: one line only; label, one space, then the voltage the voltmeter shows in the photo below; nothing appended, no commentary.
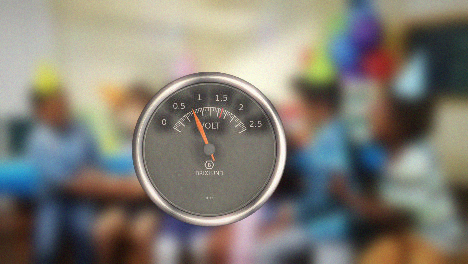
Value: 0.75 V
